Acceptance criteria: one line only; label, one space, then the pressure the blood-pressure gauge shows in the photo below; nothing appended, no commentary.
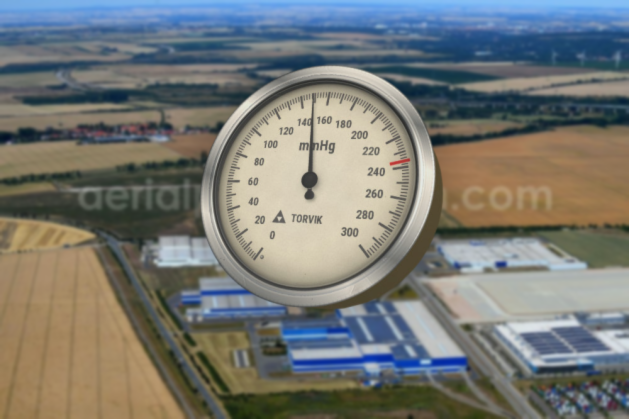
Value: 150 mmHg
